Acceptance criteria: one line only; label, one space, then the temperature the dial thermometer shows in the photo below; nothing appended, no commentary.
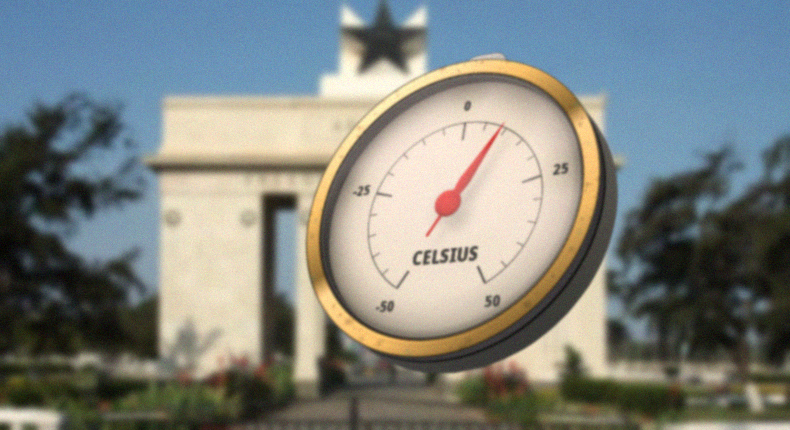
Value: 10 °C
